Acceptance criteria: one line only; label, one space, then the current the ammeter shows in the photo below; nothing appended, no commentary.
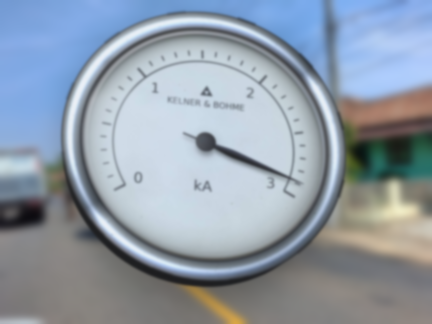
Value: 2.9 kA
